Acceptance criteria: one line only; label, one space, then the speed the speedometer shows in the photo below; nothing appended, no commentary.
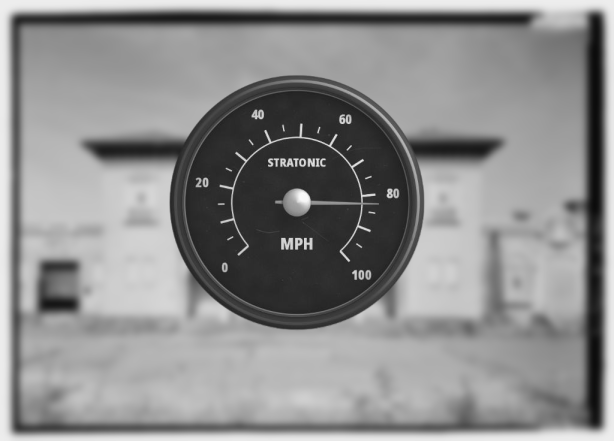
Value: 82.5 mph
